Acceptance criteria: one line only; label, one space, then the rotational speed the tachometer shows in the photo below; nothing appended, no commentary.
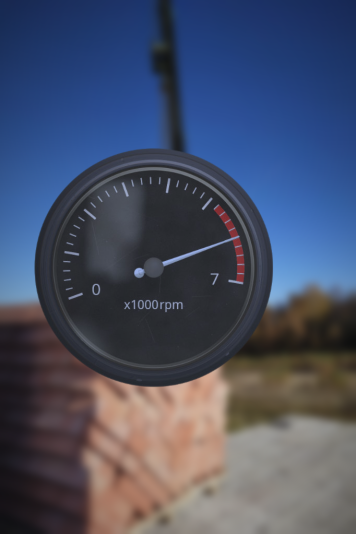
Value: 6000 rpm
